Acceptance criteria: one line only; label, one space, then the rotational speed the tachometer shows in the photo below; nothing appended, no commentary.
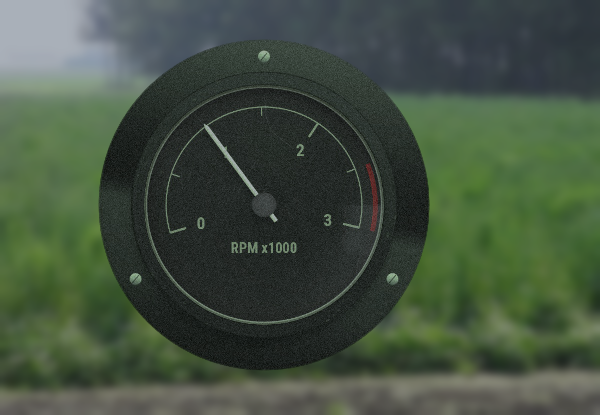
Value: 1000 rpm
